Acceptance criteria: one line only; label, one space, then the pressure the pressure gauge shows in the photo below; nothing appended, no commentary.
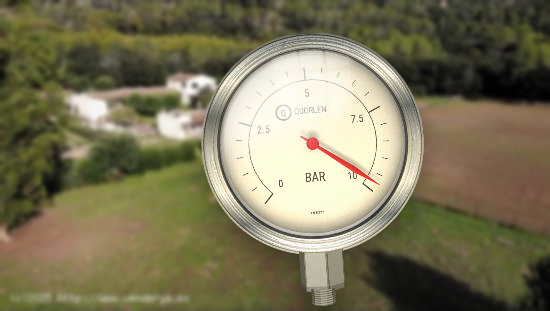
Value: 9.75 bar
